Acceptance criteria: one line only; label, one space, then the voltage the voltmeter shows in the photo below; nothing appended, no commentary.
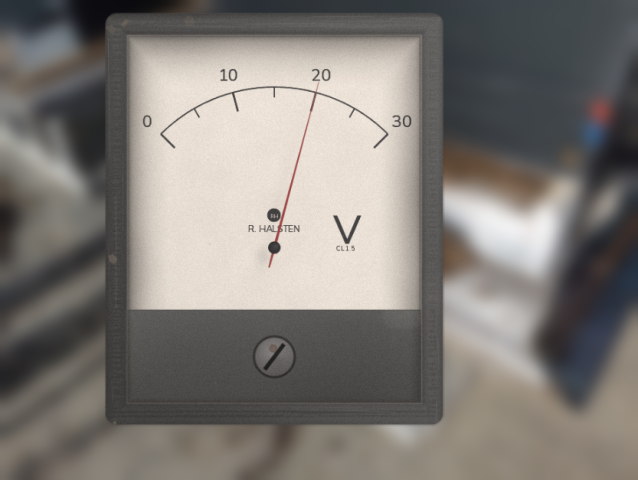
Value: 20 V
